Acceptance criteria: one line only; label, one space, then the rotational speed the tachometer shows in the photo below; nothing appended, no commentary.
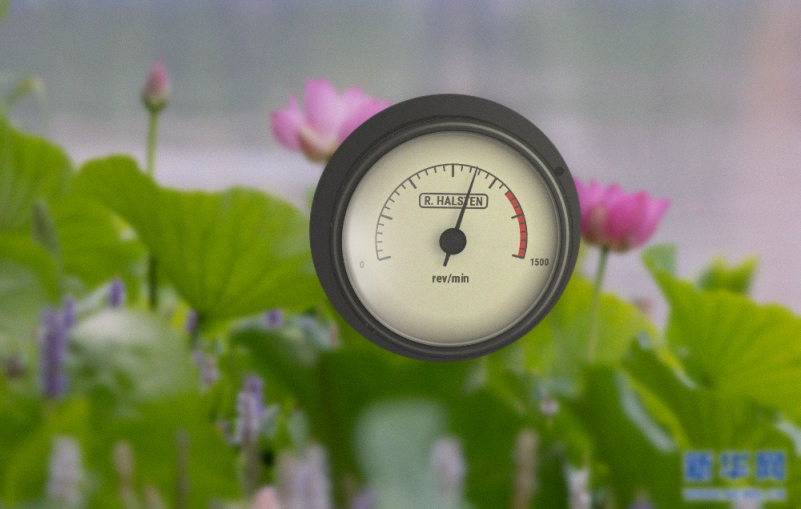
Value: 875 rpm
